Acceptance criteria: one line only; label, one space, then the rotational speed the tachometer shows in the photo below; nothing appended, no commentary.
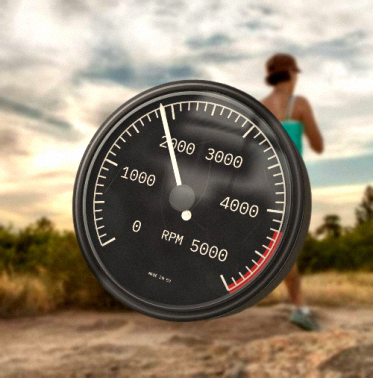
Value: 1900 rpm
